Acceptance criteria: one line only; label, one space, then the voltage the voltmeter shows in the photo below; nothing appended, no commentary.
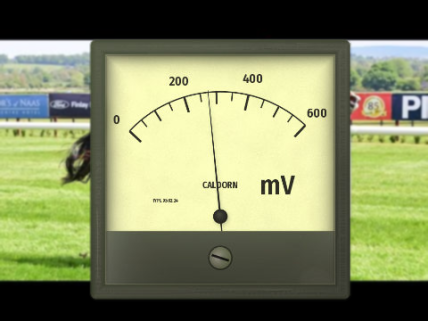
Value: 275 mV
